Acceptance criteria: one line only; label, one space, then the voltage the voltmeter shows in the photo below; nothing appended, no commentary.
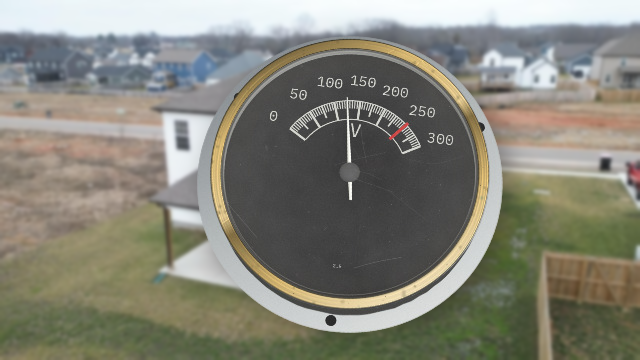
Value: 125 V
